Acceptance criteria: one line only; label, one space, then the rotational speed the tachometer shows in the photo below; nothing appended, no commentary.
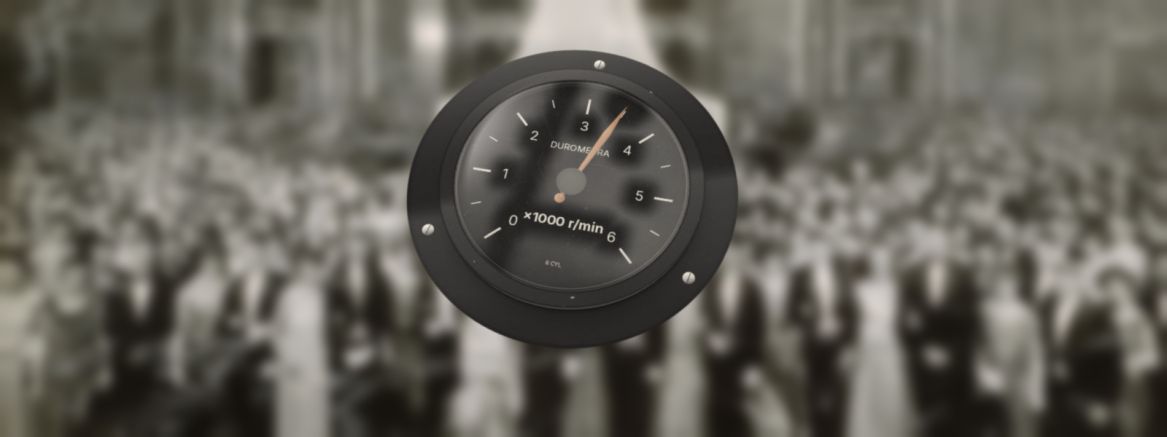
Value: 3500 rpm
